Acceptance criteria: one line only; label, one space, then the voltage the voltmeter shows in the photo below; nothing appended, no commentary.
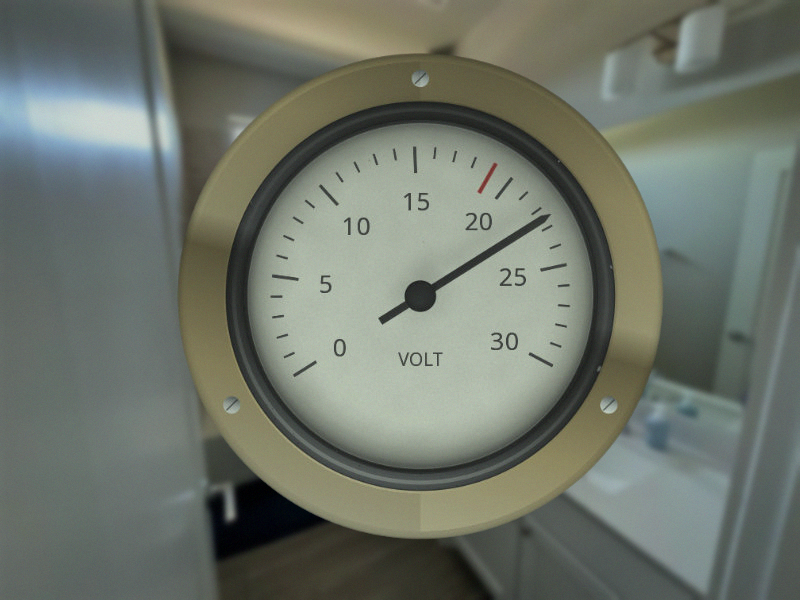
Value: 22.5 V
